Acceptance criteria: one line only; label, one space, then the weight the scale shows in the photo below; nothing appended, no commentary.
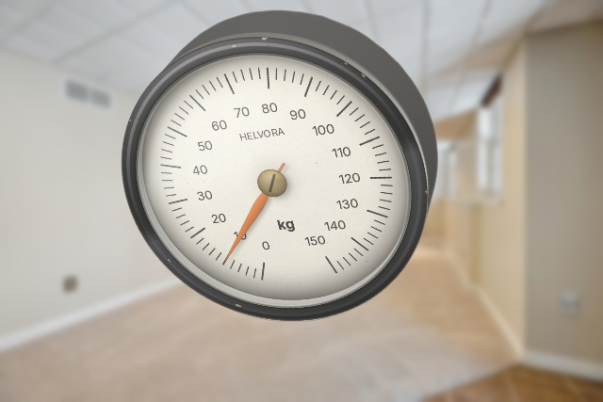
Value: 10 kg
